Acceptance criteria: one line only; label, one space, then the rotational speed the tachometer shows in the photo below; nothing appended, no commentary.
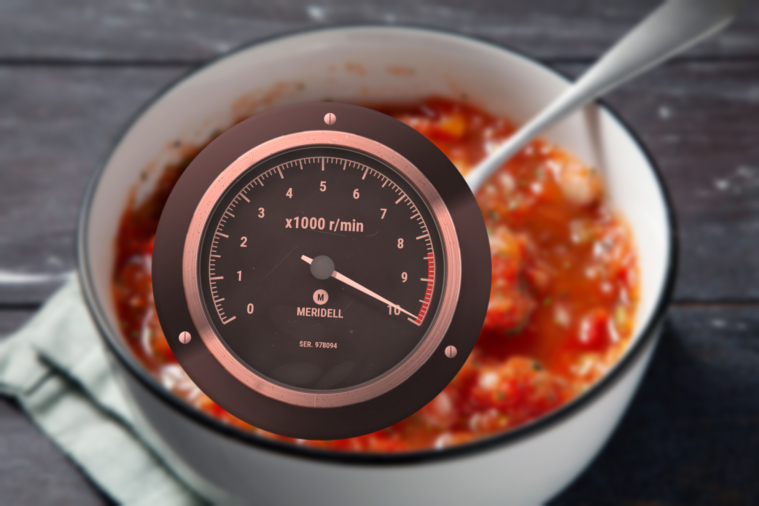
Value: 9900 rpm
